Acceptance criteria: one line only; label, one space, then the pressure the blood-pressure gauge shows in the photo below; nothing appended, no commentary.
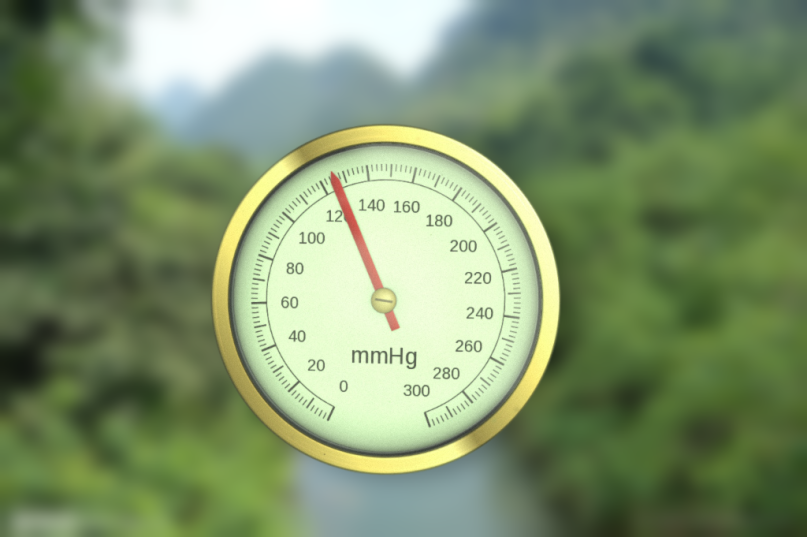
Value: 126 mmHg
